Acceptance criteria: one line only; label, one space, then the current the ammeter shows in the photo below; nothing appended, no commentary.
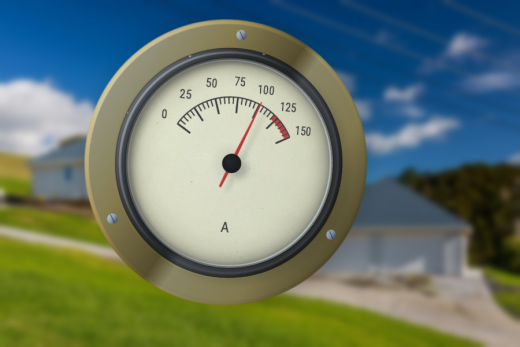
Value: 100 A
